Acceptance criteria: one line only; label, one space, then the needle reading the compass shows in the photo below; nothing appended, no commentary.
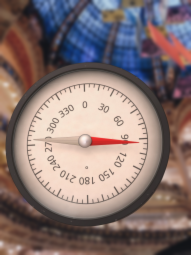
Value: 95 °
